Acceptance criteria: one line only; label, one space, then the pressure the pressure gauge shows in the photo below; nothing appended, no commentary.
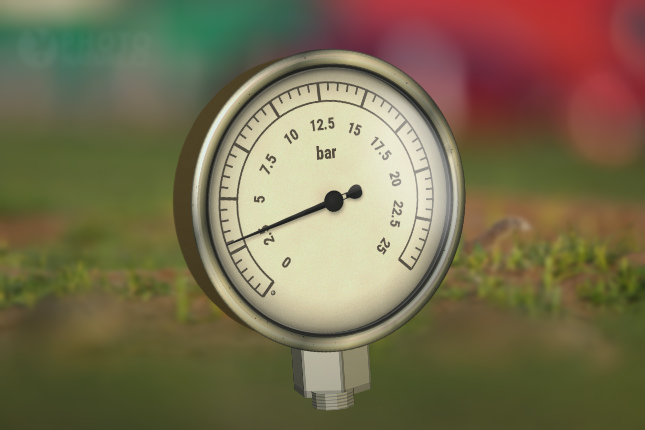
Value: 3 bar
